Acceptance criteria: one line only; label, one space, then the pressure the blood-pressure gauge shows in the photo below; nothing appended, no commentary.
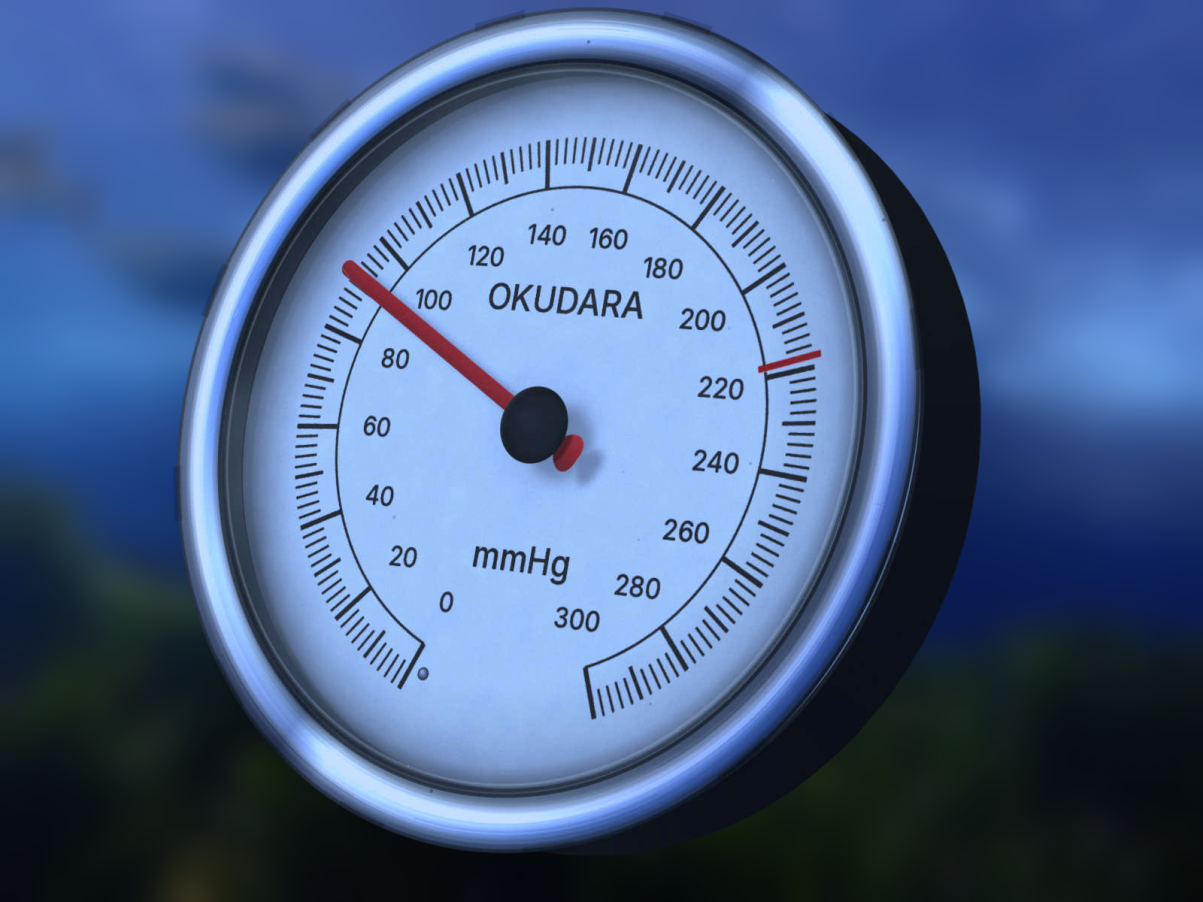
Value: 92 mmHg
